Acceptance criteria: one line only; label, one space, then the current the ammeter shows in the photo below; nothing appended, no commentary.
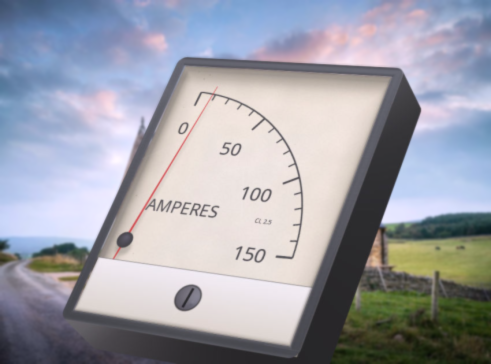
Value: 10 A
